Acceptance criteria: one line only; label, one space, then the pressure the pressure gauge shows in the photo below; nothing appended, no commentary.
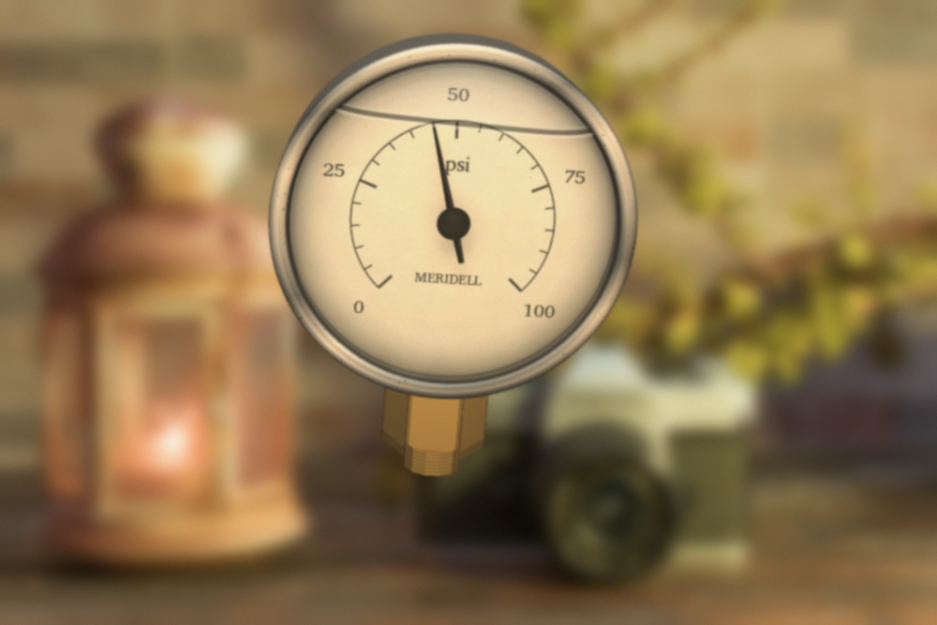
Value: 45 psi
